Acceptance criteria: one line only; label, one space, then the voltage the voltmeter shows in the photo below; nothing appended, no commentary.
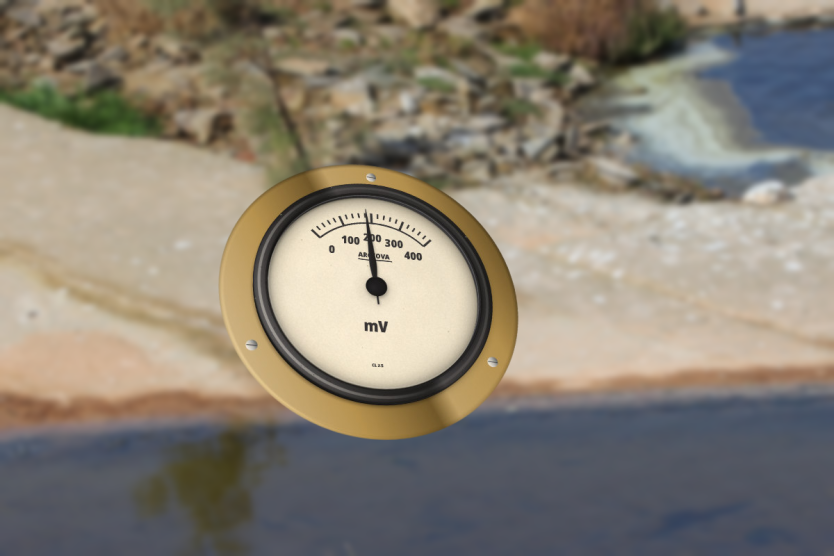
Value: 180 mV
